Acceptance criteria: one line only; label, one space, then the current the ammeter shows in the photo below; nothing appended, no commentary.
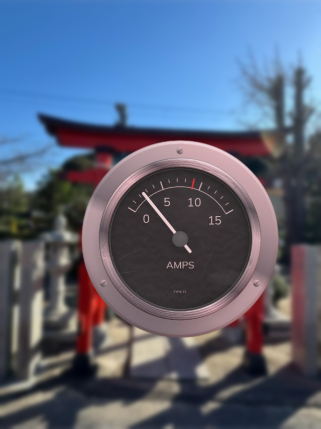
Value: 2.5 A
